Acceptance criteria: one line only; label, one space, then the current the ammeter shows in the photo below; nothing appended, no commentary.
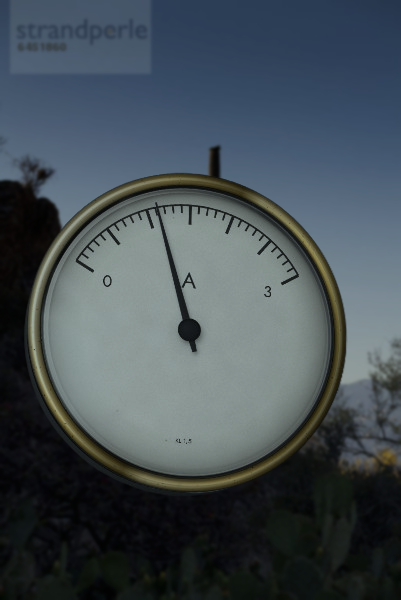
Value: 1.1 A
